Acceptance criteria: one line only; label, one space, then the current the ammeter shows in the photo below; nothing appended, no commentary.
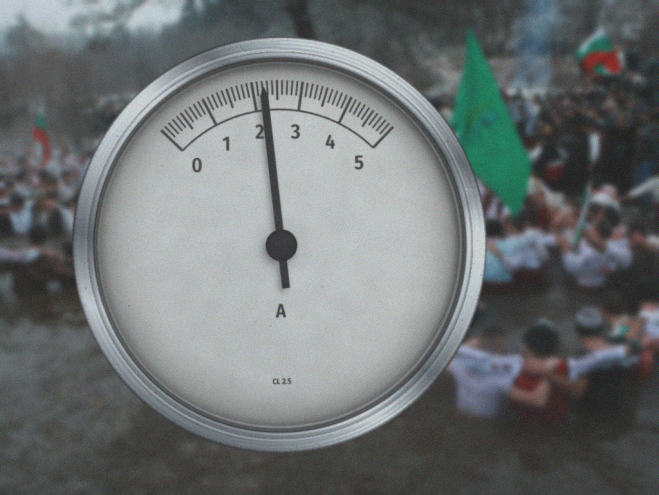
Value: 2.2 A
